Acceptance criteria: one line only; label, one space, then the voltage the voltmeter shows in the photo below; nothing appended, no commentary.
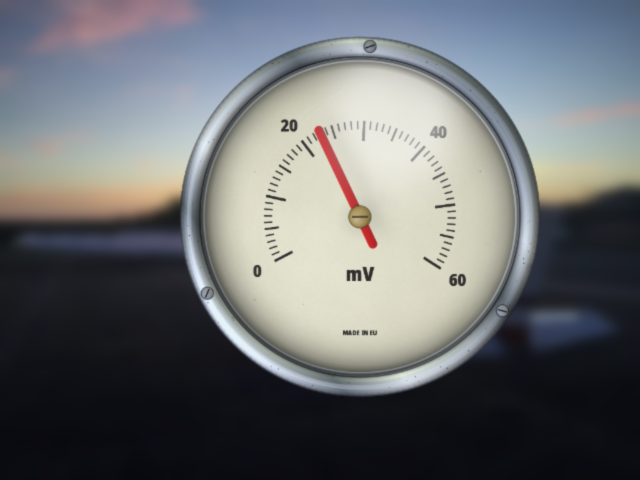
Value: 23 mV
